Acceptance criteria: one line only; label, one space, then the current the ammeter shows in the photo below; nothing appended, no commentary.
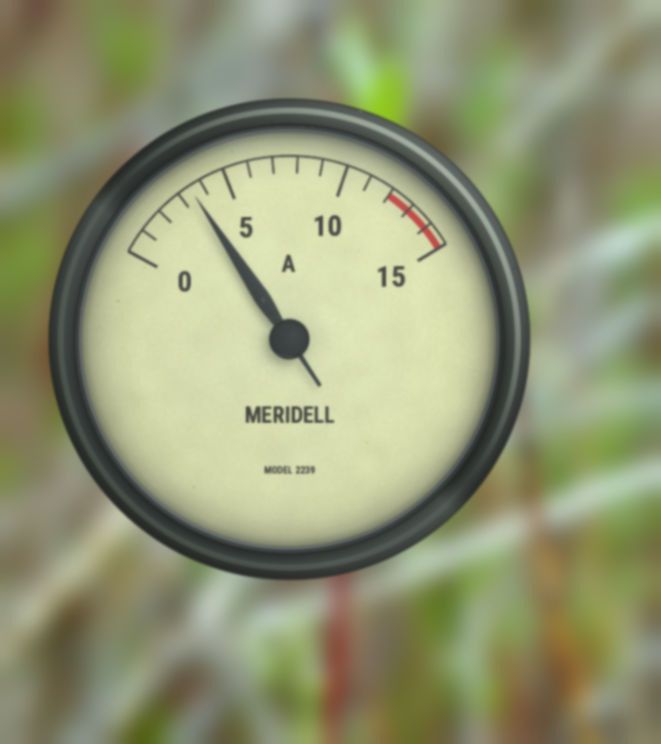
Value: 3.5 A
